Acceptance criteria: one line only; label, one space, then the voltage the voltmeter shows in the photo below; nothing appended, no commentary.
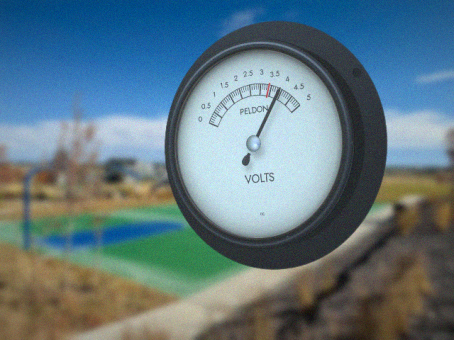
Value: 4 V
